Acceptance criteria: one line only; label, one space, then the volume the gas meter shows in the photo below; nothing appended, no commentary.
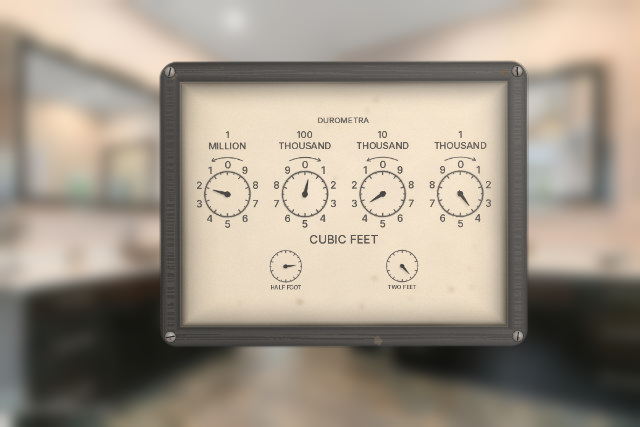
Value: 203400 ft³
